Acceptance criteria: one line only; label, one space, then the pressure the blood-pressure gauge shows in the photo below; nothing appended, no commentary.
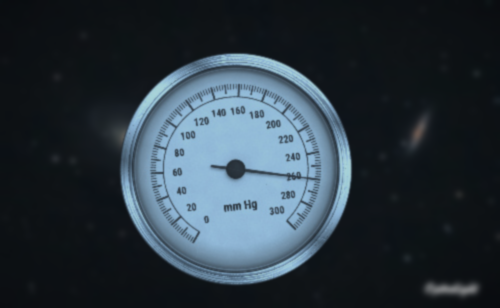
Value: 260 mmHg
